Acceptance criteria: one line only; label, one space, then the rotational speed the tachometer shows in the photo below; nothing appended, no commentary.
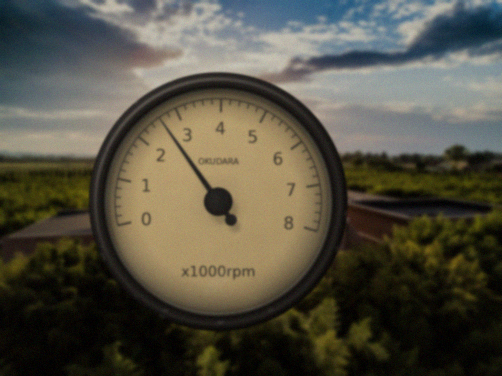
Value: 2600 rpm
